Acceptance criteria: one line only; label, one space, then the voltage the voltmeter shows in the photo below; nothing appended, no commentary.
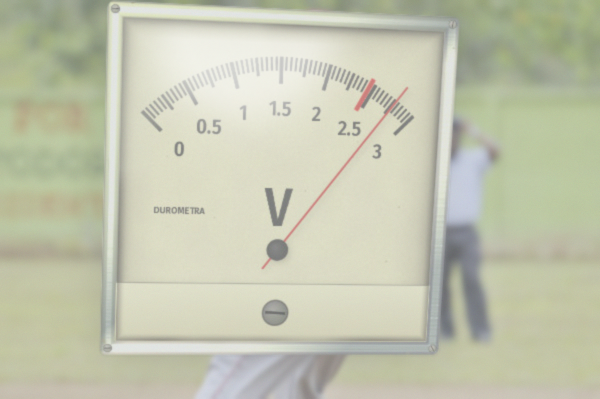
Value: 2.75 V
